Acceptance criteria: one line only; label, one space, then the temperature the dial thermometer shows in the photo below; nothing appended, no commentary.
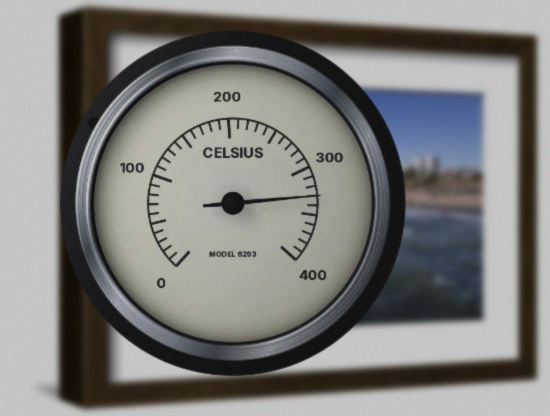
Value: 330 °C
